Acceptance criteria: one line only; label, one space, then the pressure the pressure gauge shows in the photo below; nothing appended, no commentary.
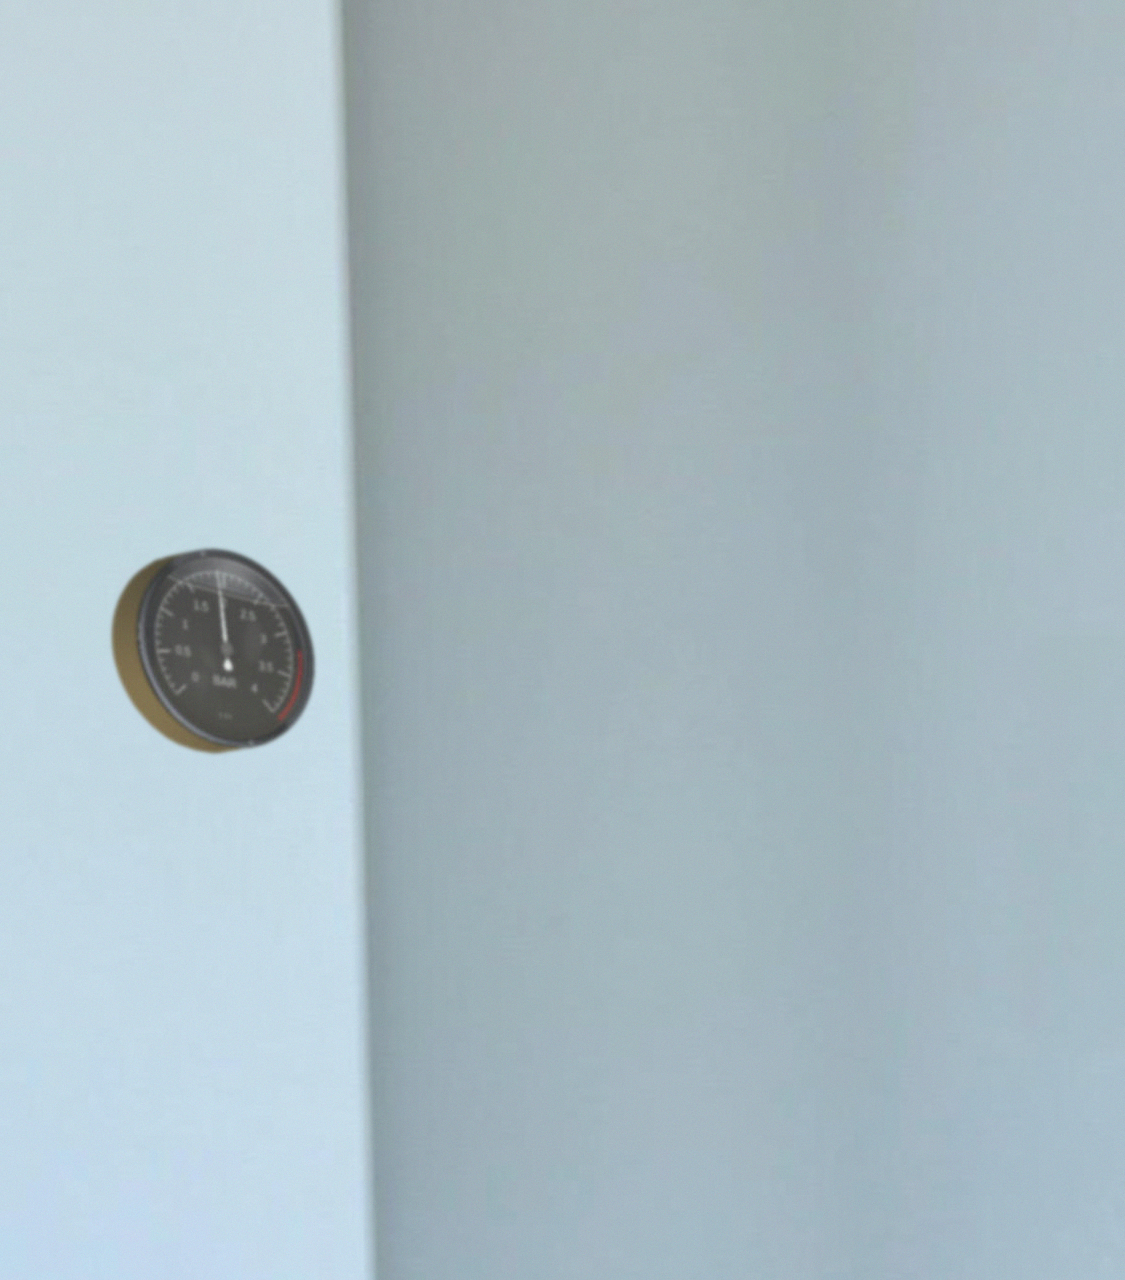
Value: 1.9 bar
